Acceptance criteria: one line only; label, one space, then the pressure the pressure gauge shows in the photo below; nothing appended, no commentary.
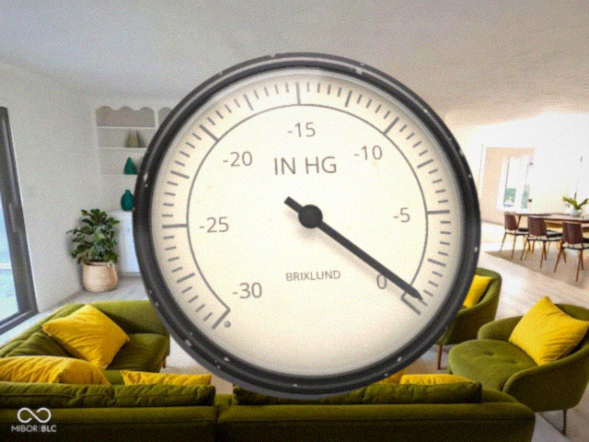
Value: -0.5 inHg
